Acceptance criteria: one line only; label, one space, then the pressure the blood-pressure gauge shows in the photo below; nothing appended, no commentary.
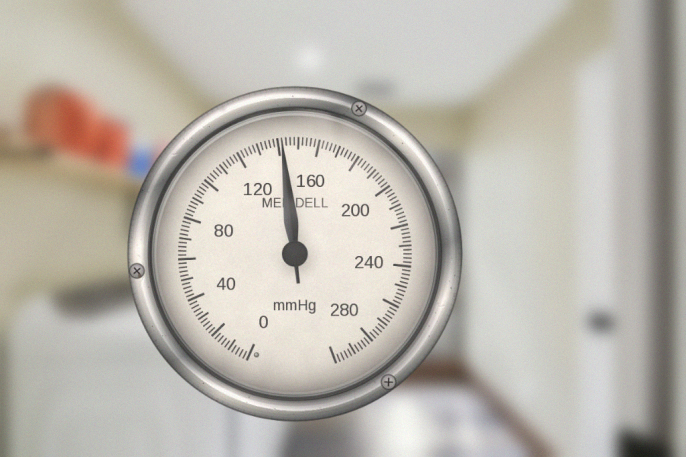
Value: 142 mmHg
